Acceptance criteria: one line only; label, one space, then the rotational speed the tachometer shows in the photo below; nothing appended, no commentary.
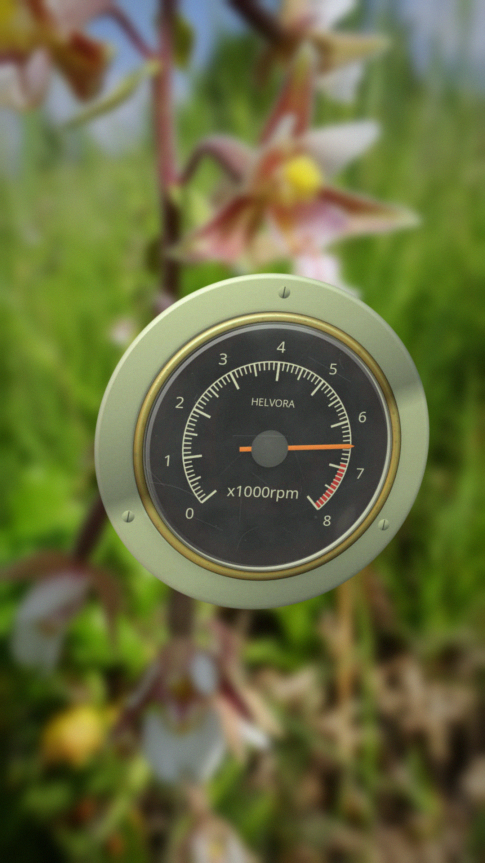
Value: 6500 rpm
